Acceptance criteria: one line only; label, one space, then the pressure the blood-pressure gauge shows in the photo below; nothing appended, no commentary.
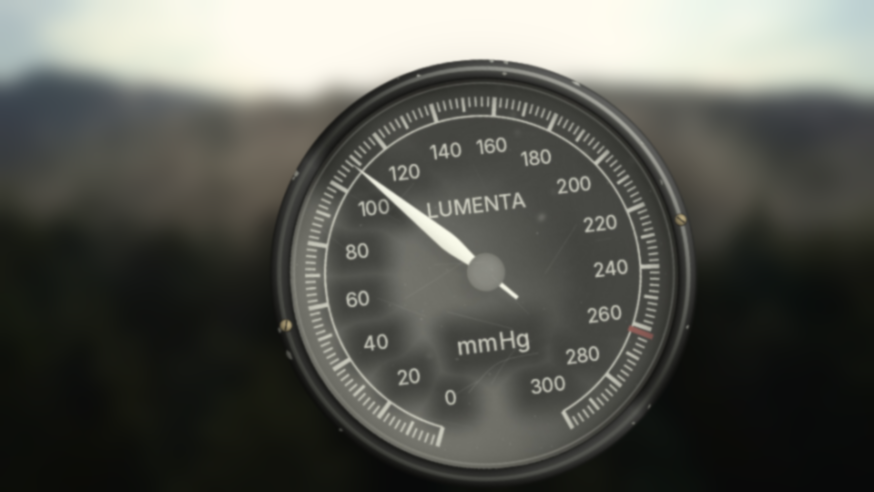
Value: 108 mmHg
